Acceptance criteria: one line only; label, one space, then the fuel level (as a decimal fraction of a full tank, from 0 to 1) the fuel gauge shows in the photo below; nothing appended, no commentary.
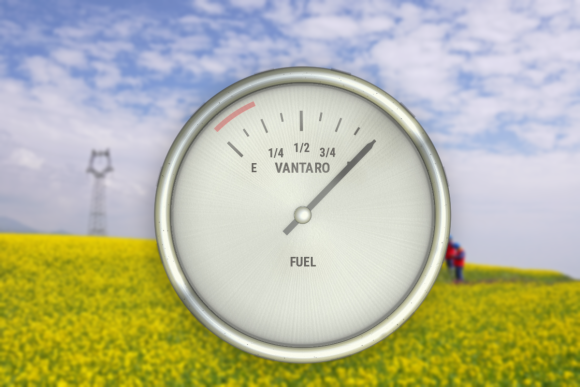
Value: 1
